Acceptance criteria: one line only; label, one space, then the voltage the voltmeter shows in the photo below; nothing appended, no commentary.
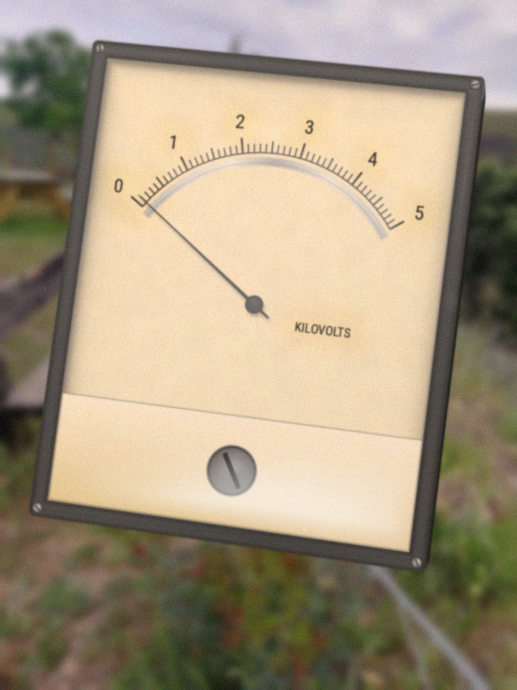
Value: 0.1 kV
